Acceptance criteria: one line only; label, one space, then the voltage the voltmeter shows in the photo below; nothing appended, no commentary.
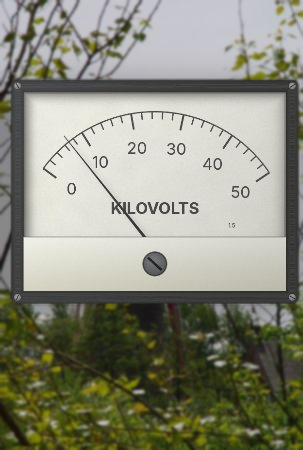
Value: 7 kV
